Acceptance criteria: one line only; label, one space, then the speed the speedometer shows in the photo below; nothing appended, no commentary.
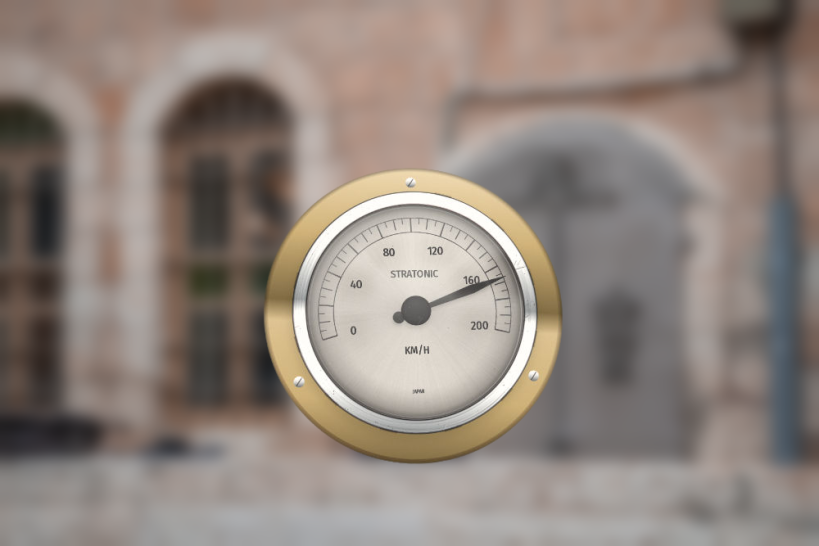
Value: 167.5 km/h
